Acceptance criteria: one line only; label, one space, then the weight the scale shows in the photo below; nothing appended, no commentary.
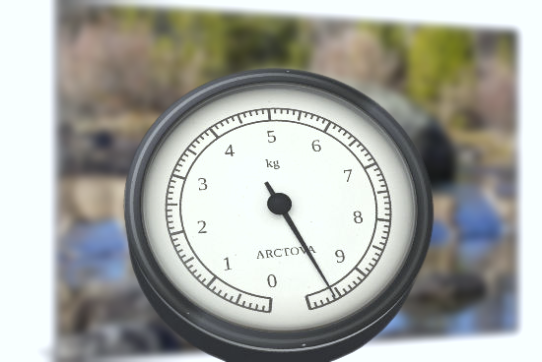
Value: 9.6 kg
